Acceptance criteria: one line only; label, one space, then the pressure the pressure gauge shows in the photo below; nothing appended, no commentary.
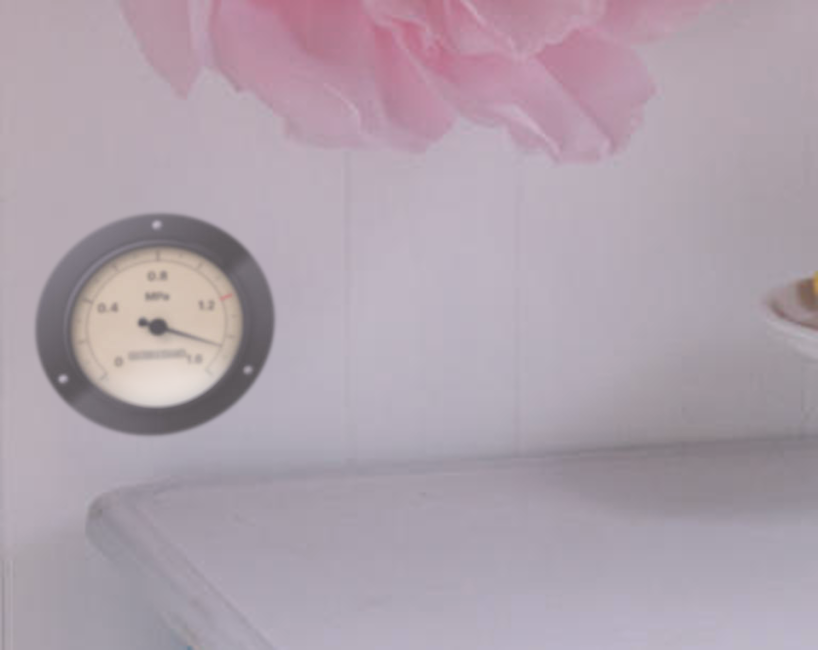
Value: 1.45 MPa
